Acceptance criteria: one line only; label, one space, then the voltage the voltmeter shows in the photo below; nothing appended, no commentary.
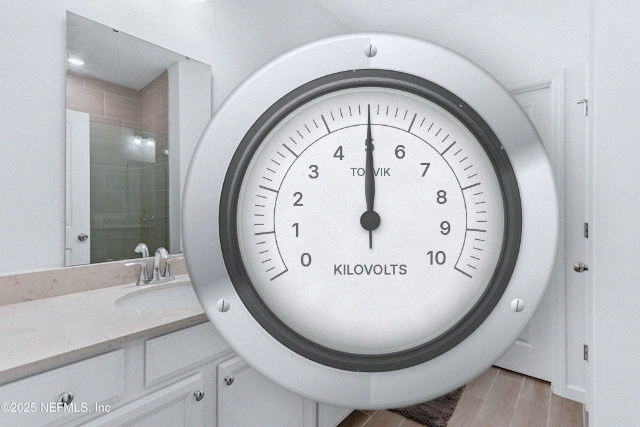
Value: 5 kV
